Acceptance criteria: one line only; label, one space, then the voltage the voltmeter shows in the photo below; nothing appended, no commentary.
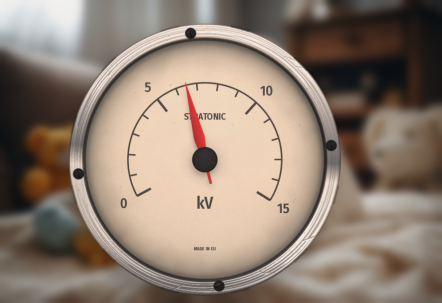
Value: 6.5 kV
